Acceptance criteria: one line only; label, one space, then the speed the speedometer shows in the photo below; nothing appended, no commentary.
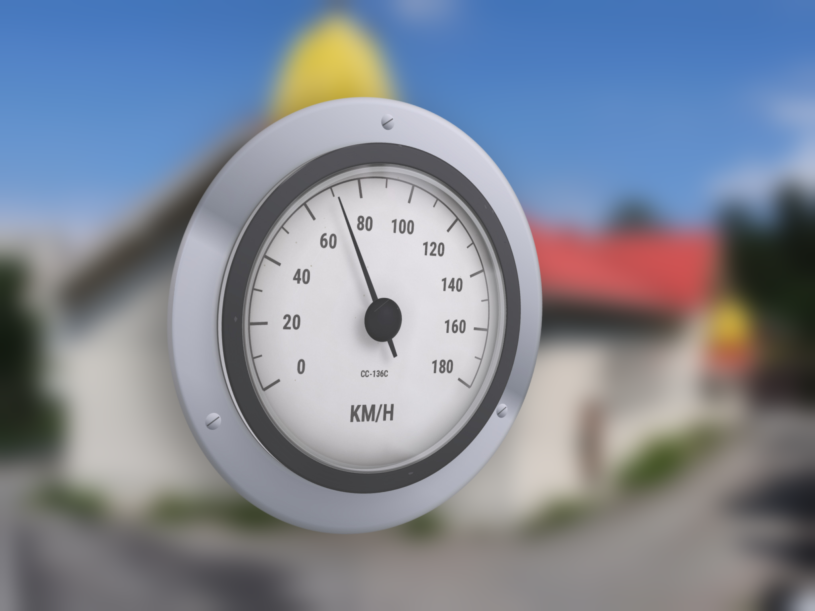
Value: 70 km/h
